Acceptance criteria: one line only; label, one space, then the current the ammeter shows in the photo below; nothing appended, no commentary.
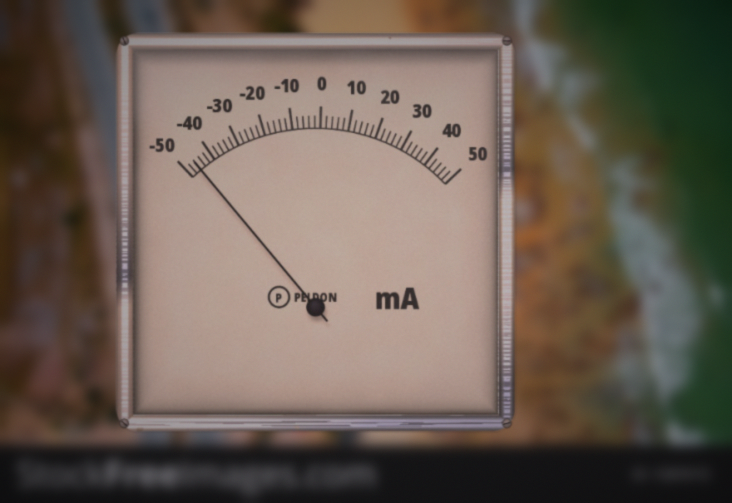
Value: -46 mA
